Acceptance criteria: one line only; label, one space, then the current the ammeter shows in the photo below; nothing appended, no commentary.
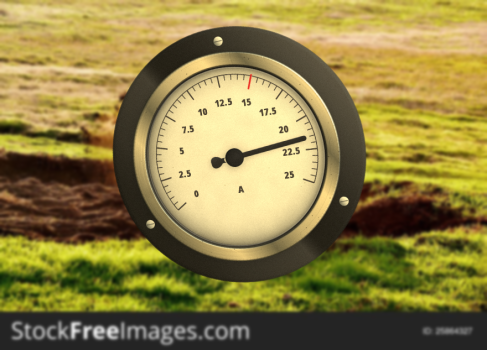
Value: 21.5 A
